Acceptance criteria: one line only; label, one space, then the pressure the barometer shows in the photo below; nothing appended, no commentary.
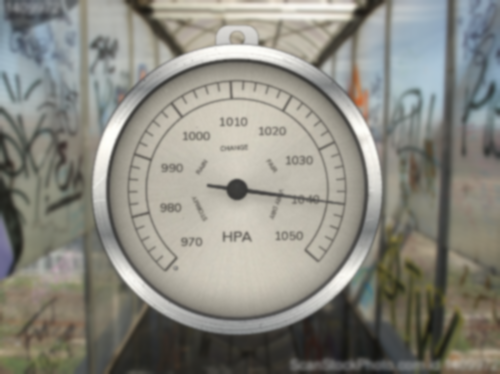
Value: 1040 hPa
